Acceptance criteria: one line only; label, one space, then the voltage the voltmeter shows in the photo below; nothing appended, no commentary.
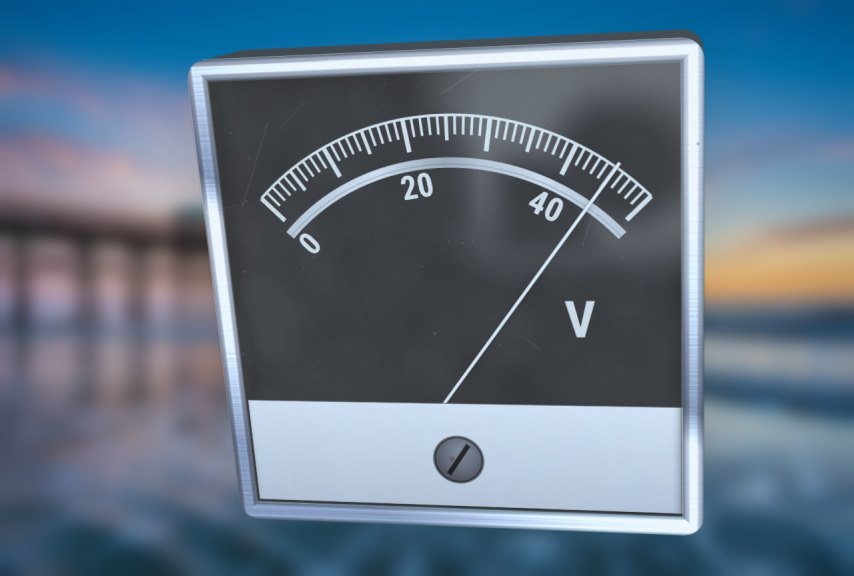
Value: 45 V
